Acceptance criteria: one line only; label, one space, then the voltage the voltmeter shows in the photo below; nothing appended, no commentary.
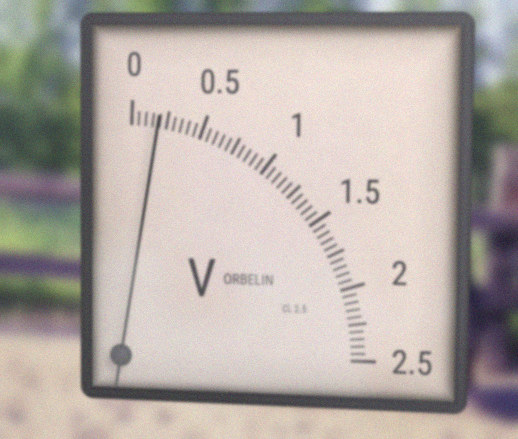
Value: 0.2 V
